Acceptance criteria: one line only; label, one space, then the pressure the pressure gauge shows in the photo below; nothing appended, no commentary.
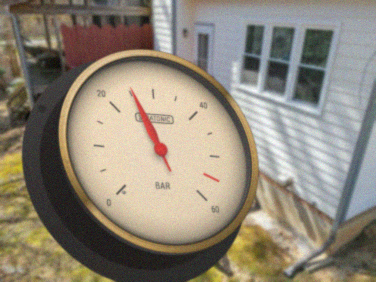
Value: 25 bar
